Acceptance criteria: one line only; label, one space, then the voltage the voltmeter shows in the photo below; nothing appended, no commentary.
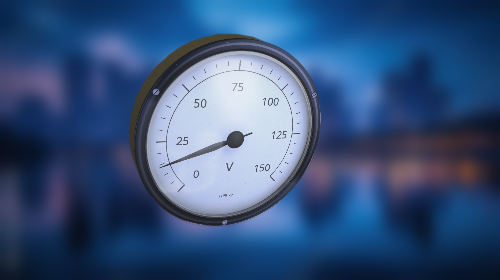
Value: 15 V
